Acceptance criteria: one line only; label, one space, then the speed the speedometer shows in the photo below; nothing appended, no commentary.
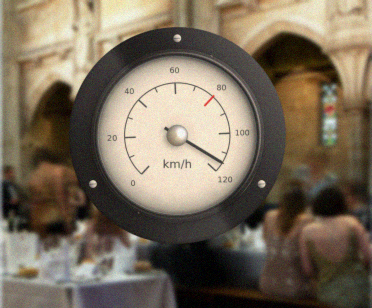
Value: 115 km/h
